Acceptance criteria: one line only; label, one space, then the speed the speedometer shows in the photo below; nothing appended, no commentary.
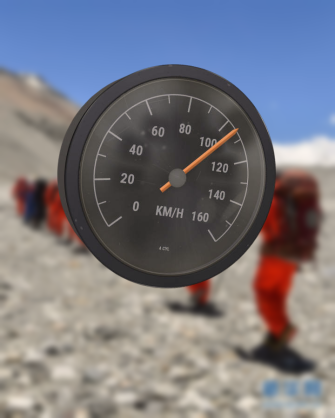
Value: 105 km/h
